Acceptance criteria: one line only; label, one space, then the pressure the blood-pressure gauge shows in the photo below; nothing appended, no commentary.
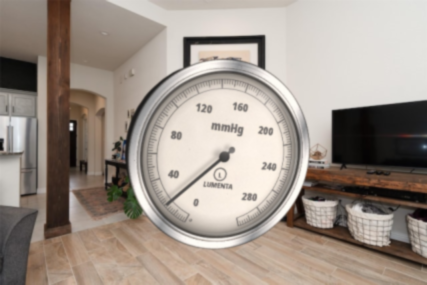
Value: 20 mmHg
